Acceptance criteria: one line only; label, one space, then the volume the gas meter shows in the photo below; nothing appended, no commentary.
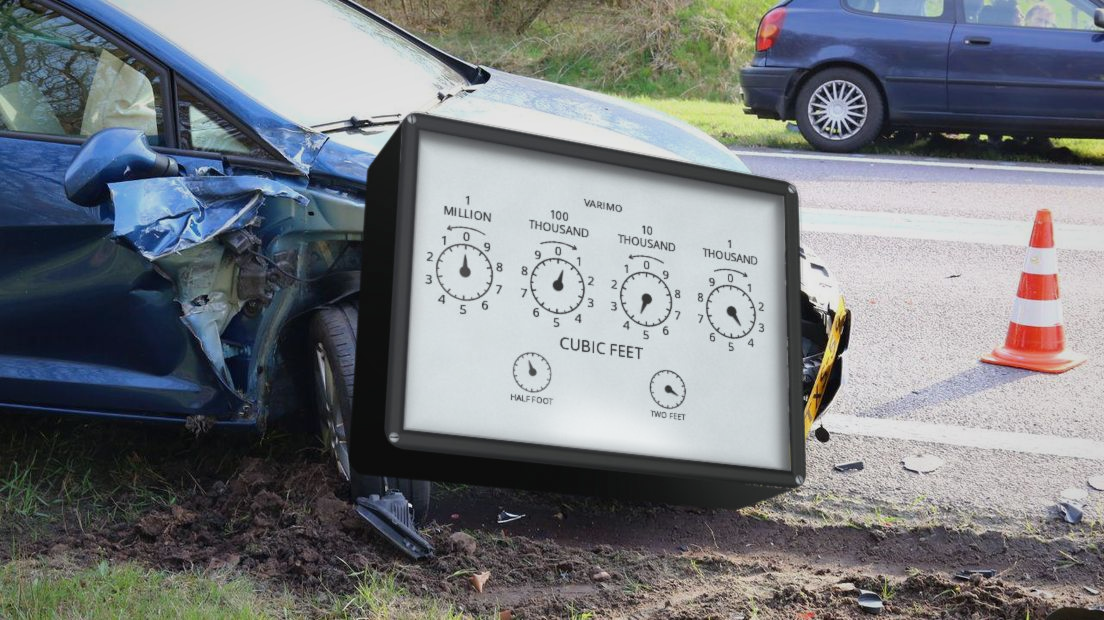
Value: 4400 ft³
